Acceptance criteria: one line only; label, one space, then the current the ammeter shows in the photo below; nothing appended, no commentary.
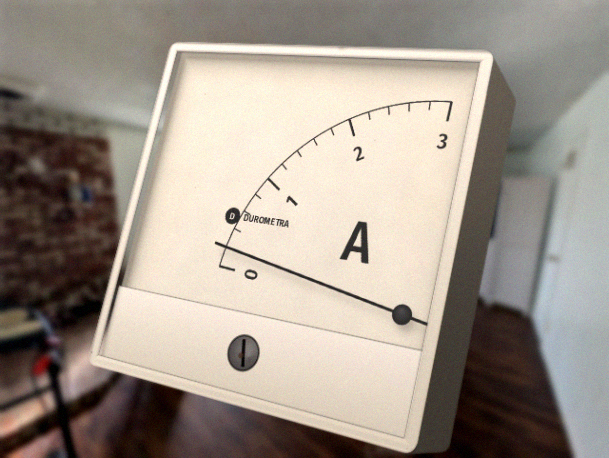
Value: 0.2 A
